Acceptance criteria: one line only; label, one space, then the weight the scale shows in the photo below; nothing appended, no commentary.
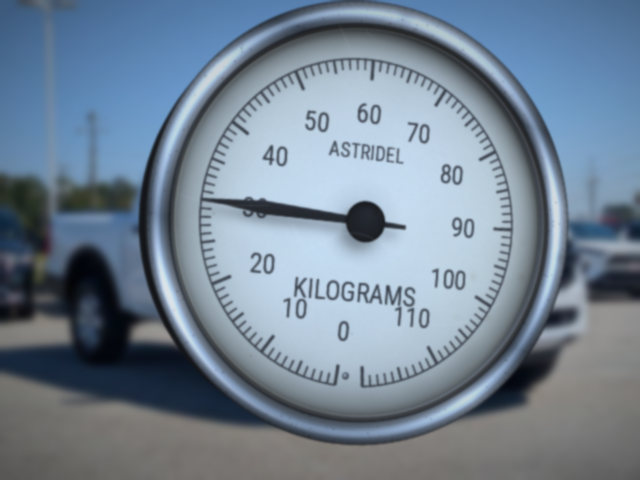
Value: 30 kg
